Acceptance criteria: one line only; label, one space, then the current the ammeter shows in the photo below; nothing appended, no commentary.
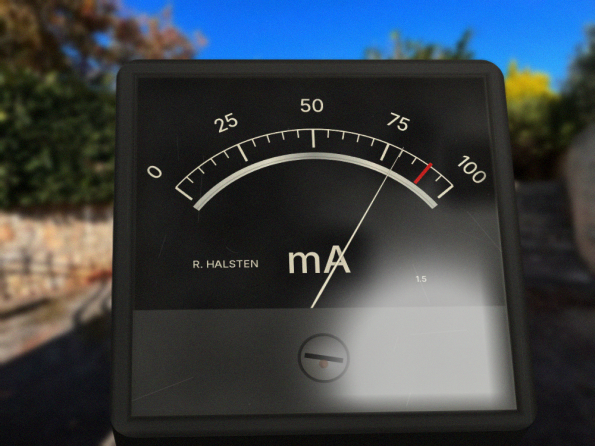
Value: 80 mA
